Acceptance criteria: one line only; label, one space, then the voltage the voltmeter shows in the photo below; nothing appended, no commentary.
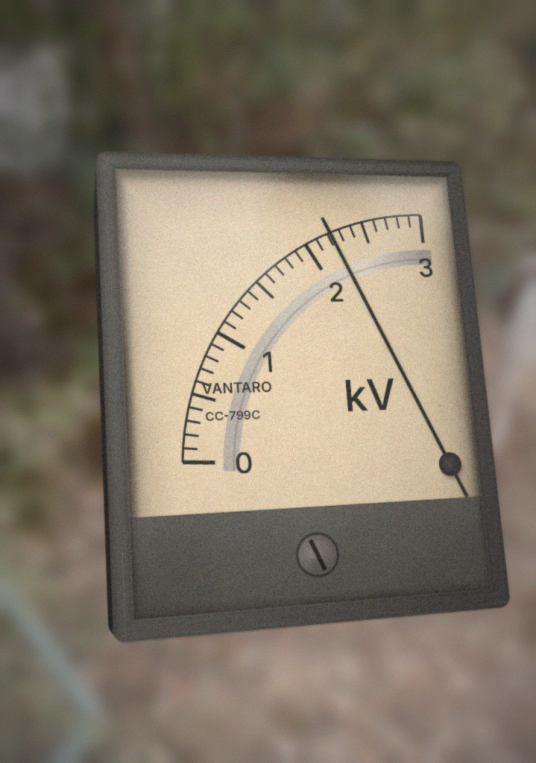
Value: 2.2 kV
